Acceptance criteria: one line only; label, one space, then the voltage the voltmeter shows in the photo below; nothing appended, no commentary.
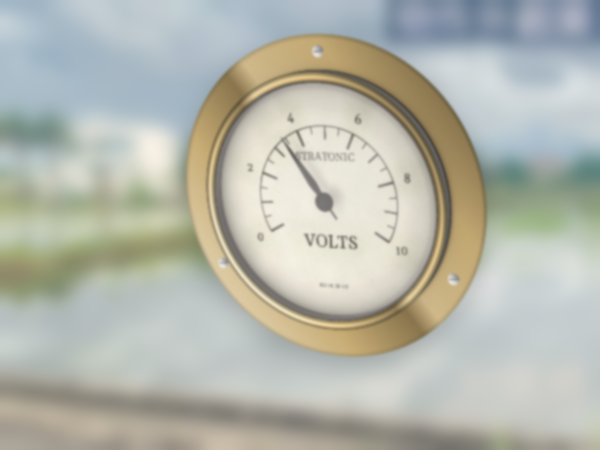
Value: 3.5 V
